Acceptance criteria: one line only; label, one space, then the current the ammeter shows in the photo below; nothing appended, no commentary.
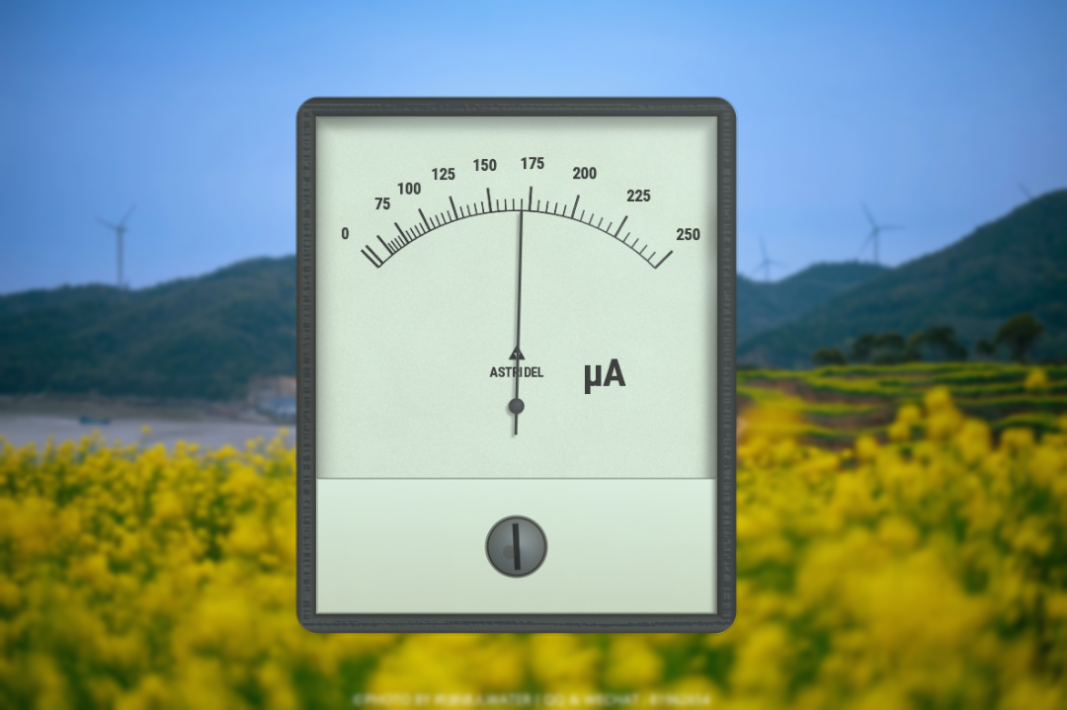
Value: 170 µA
